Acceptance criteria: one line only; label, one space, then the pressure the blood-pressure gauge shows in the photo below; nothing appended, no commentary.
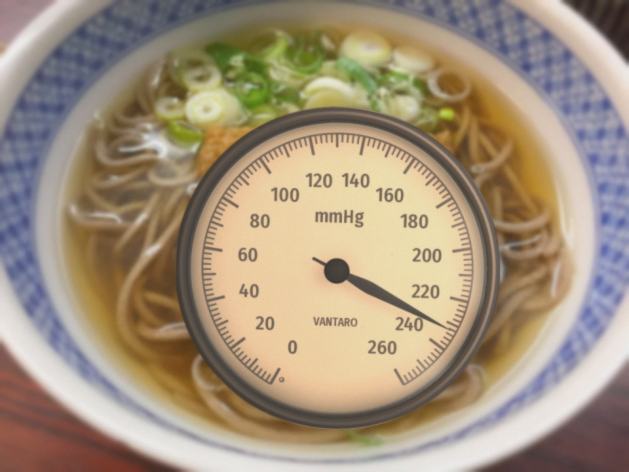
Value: 232 mmHg
